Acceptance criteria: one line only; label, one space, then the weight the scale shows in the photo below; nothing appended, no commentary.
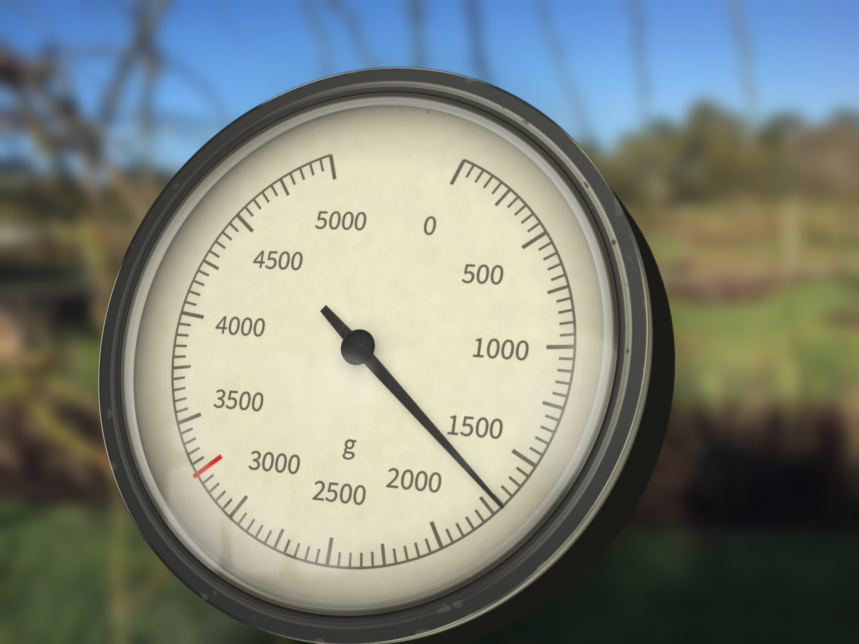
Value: 1700 g
